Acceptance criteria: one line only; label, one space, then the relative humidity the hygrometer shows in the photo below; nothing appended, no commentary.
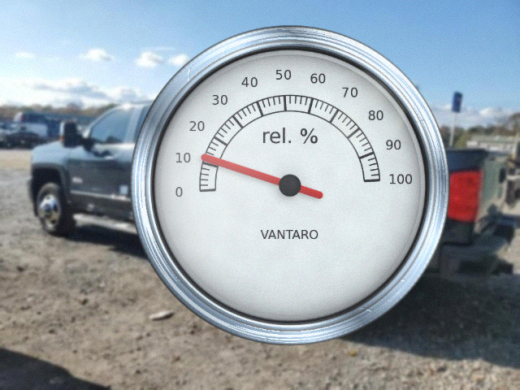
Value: 12 %
